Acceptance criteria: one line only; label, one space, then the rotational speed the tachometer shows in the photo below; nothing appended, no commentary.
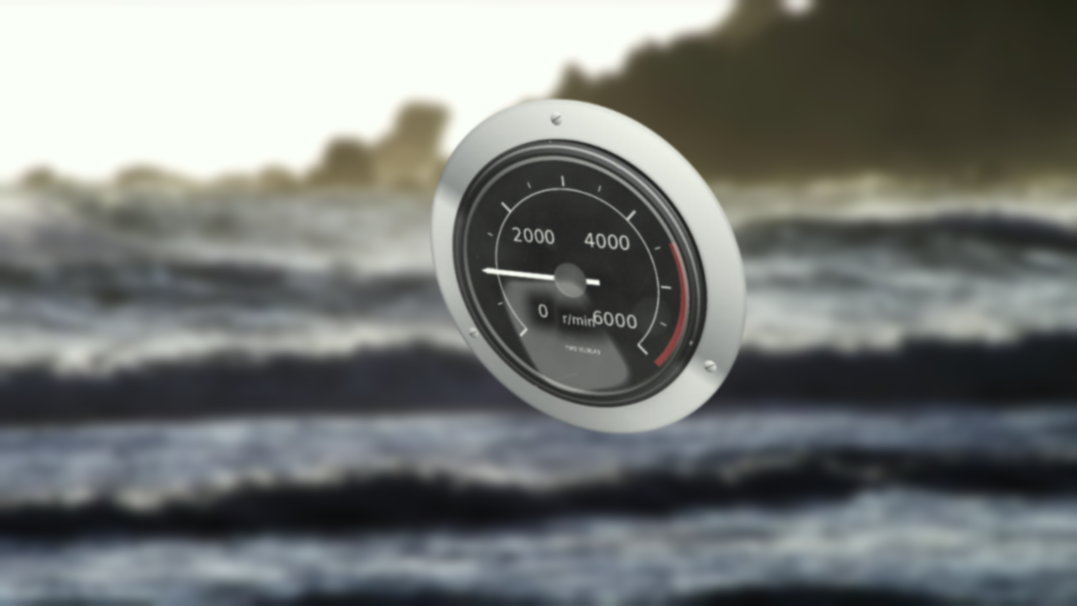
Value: 1000 rpm
